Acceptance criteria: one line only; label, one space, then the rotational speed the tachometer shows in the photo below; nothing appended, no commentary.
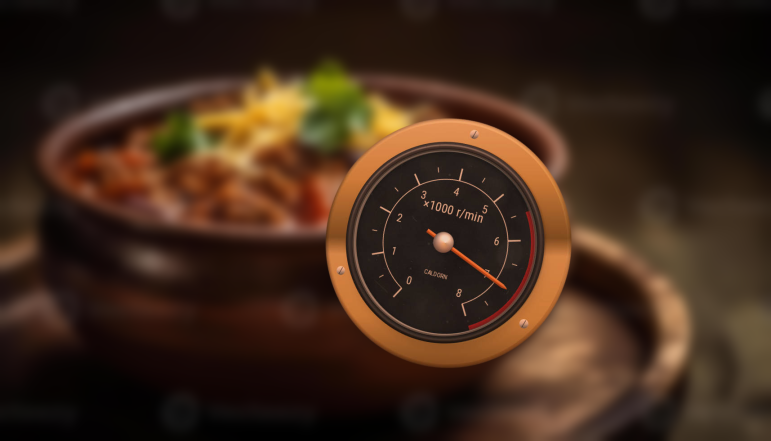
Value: 7000 rpm
